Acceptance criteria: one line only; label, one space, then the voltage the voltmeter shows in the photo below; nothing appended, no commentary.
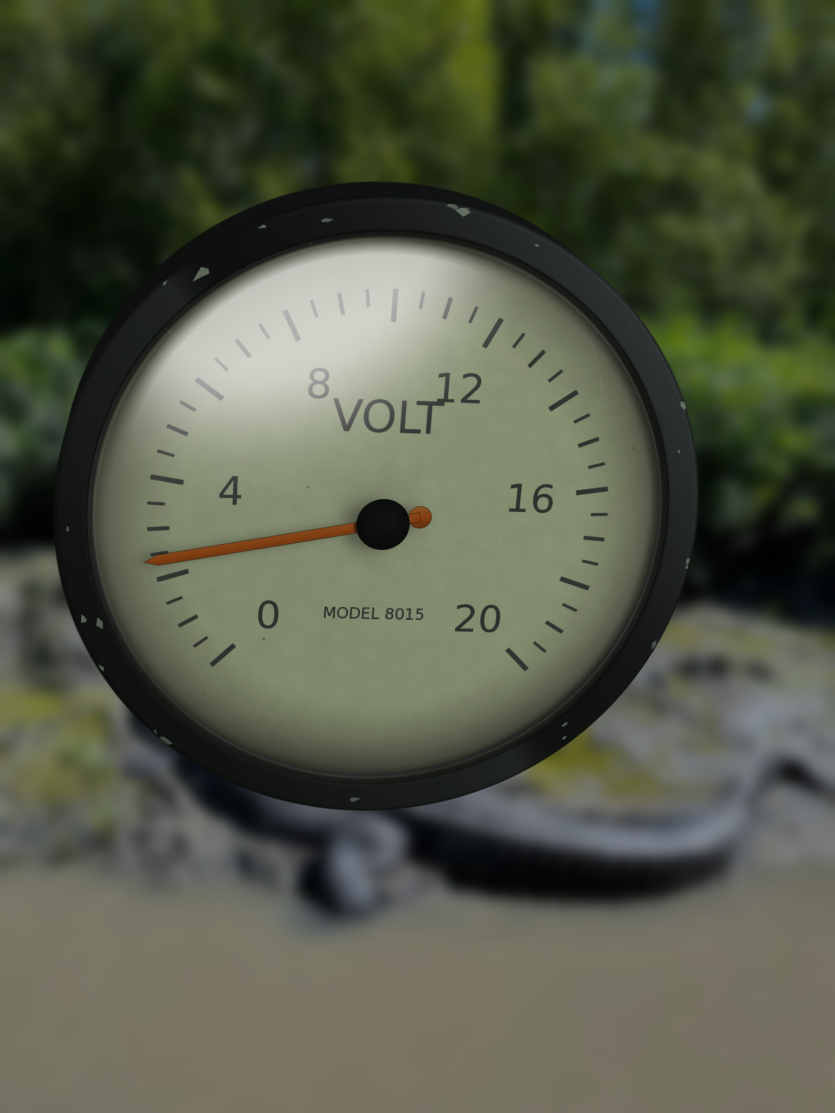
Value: 2.5 V
